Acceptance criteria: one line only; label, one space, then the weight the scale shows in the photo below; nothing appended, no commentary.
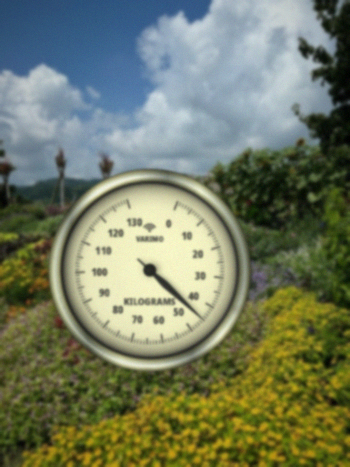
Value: 45 kg
